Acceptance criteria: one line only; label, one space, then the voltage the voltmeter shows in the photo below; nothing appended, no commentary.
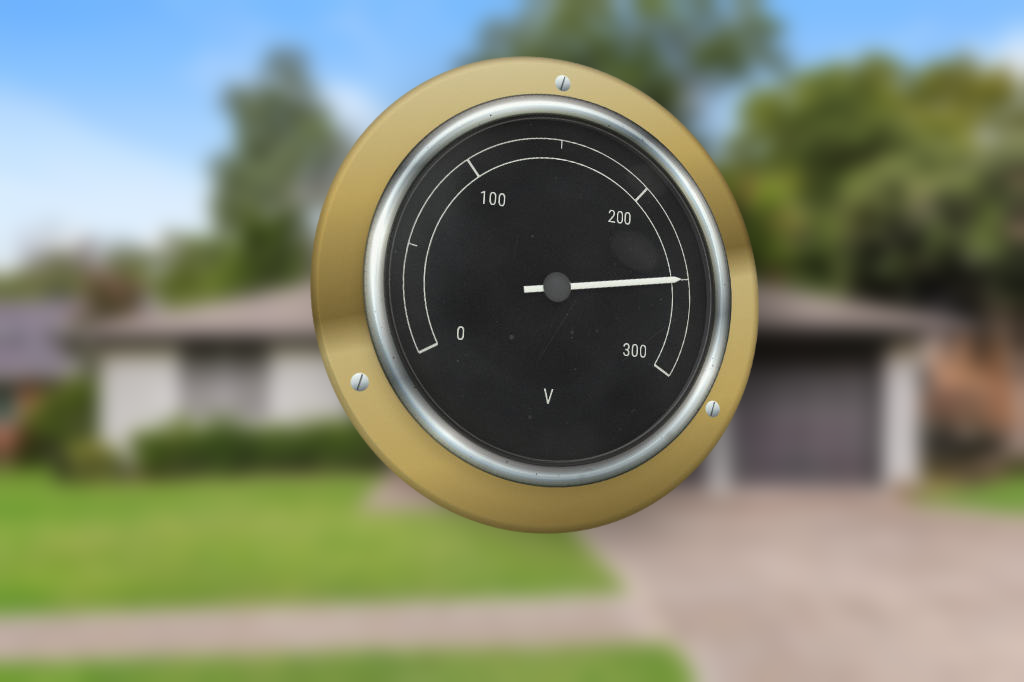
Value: 250 V
